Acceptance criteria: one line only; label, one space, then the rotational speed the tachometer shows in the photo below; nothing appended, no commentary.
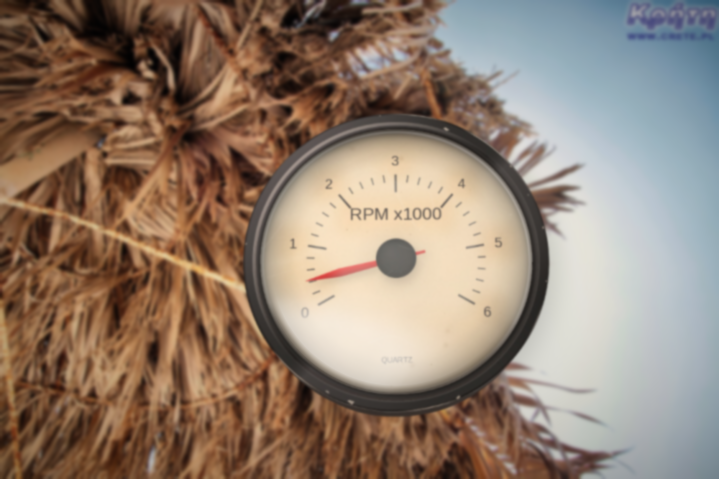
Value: 400 rpm
